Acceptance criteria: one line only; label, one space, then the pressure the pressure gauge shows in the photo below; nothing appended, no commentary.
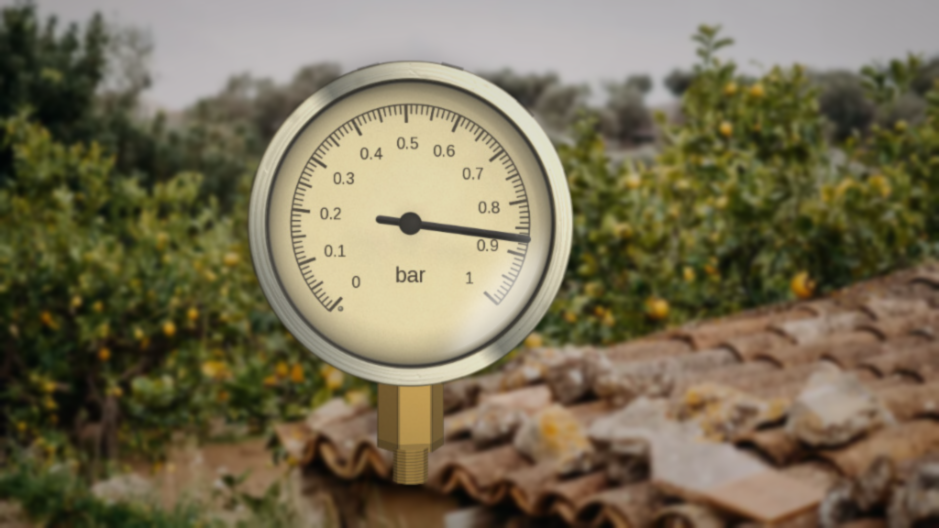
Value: 0.87 bar
